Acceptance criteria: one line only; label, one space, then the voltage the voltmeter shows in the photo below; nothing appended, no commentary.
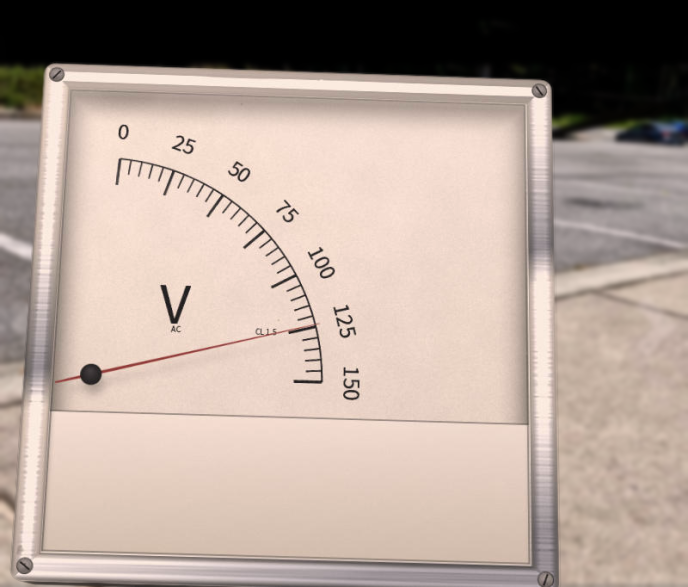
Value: 125 V
